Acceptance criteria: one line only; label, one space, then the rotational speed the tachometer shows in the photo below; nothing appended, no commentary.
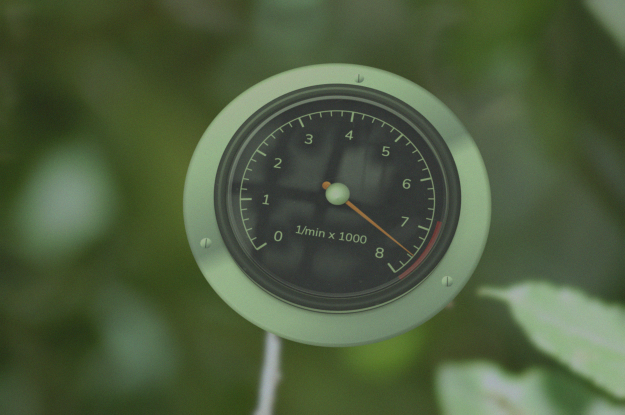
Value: 7600 rpm
